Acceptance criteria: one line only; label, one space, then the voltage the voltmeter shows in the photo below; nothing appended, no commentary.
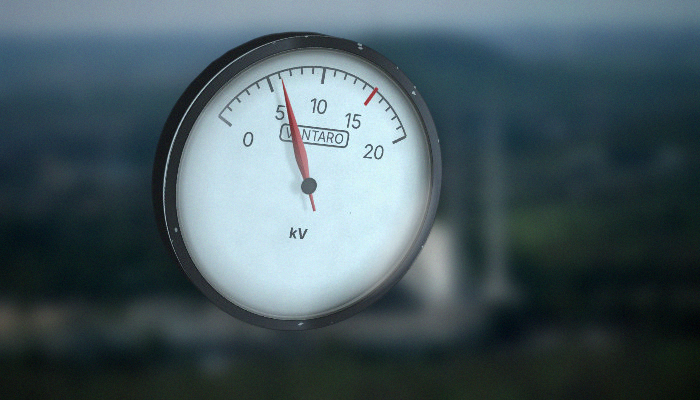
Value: 6 kV
